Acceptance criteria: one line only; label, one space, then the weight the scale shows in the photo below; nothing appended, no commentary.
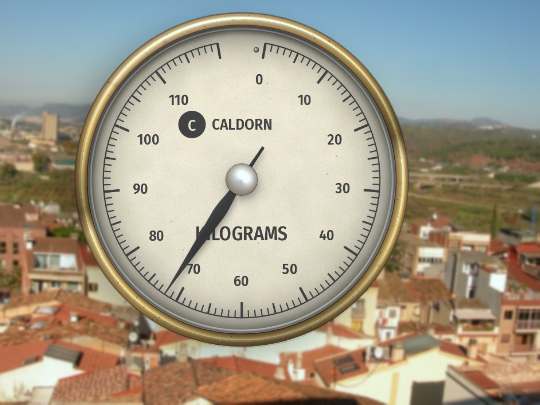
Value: 72 kg
